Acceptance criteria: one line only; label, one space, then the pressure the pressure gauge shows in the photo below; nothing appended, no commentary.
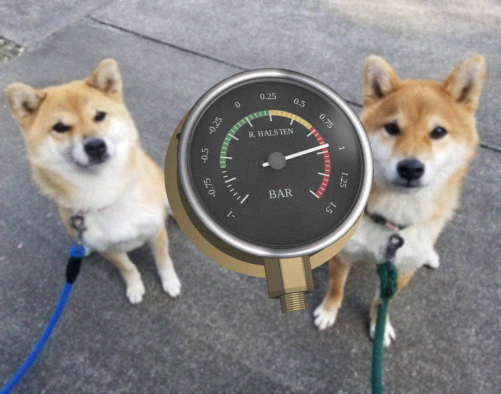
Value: 0.95 bar
